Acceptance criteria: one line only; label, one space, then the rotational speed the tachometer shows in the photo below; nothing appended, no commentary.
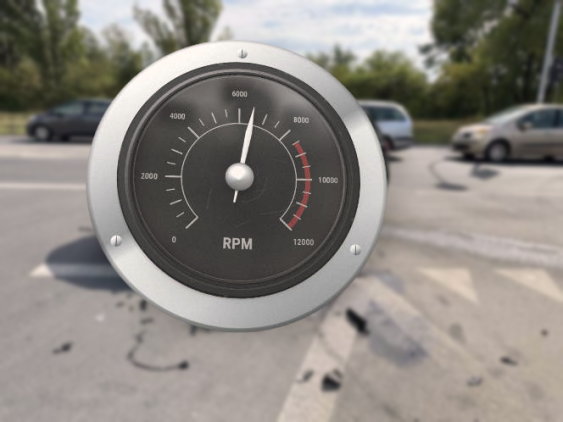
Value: 6500 rpm
